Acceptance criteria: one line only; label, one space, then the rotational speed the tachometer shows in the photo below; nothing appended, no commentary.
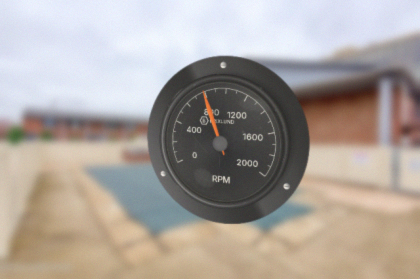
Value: 800 rpm
